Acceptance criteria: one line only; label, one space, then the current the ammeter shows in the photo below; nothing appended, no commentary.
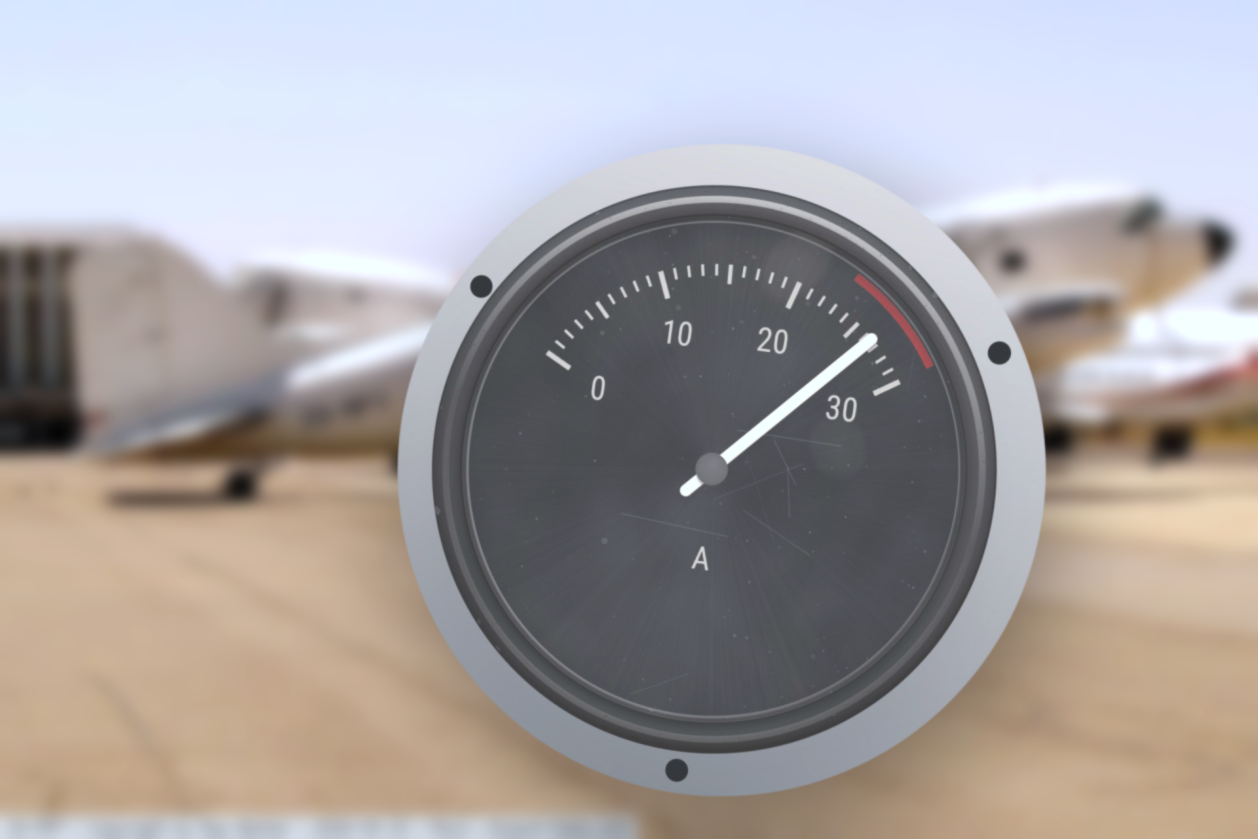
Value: 26.5 A
